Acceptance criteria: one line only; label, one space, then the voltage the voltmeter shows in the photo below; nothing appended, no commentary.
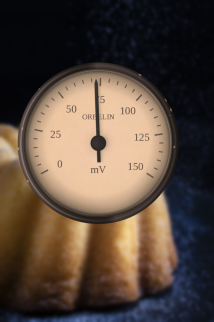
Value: 72.5 mV
